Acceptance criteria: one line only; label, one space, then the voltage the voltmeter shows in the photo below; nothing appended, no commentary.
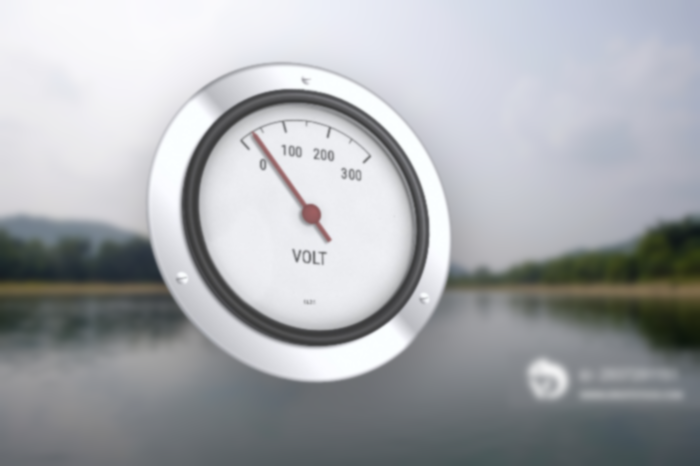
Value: 25 V
